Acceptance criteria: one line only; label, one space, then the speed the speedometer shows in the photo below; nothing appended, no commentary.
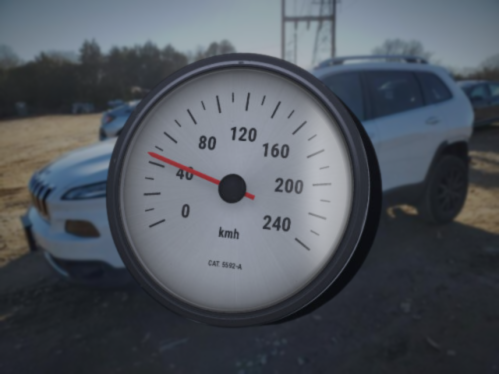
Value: 45 km/h
